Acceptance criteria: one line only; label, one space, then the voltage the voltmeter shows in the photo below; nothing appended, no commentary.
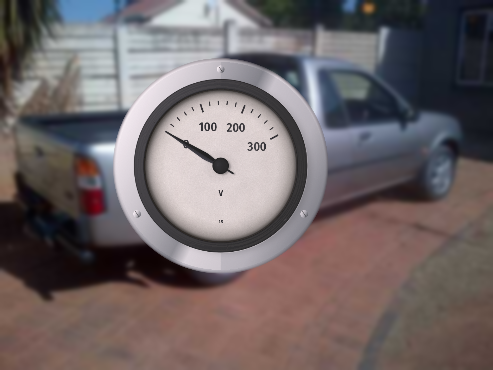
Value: 0 V
